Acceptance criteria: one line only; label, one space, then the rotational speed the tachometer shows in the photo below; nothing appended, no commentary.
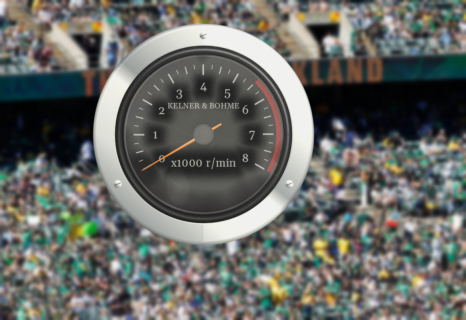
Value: 0 rpm
